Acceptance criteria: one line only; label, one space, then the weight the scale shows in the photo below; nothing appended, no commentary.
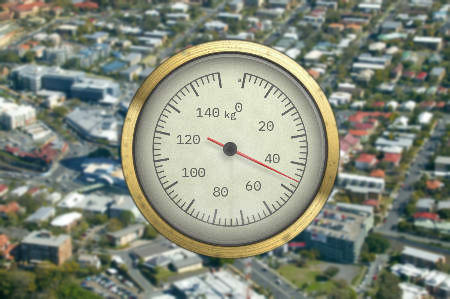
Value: 46 kg
